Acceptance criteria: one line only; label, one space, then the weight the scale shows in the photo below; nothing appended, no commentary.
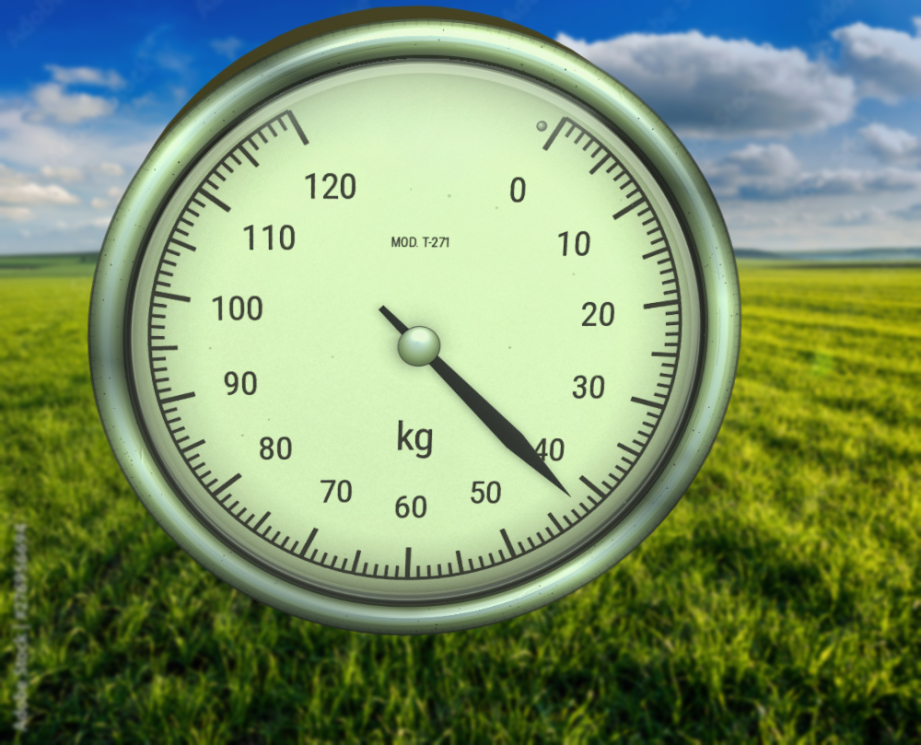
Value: 42 kg
